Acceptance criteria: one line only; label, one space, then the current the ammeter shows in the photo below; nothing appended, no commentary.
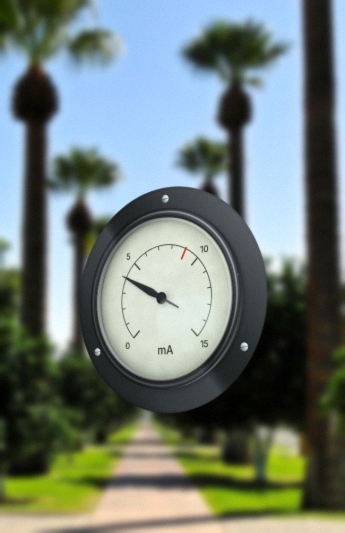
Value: 4 mA
